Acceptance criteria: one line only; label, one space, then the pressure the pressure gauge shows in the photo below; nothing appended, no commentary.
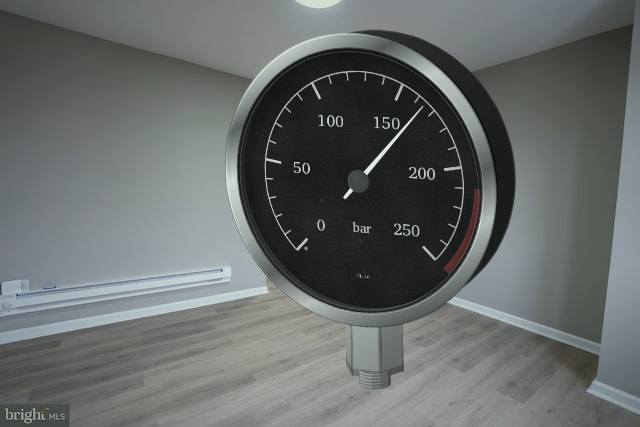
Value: 165 bar
